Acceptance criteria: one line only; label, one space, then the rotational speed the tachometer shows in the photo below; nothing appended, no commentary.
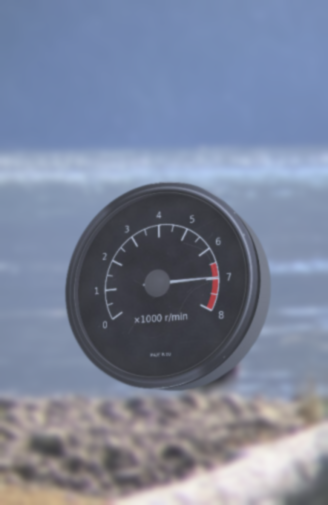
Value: 7000 rpm
